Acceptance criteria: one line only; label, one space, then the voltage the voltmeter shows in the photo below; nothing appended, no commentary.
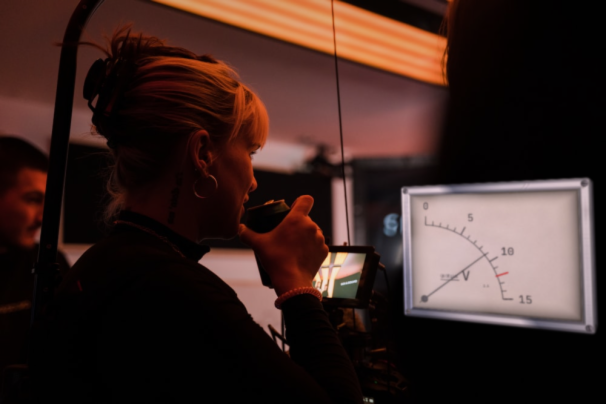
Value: 9 V
